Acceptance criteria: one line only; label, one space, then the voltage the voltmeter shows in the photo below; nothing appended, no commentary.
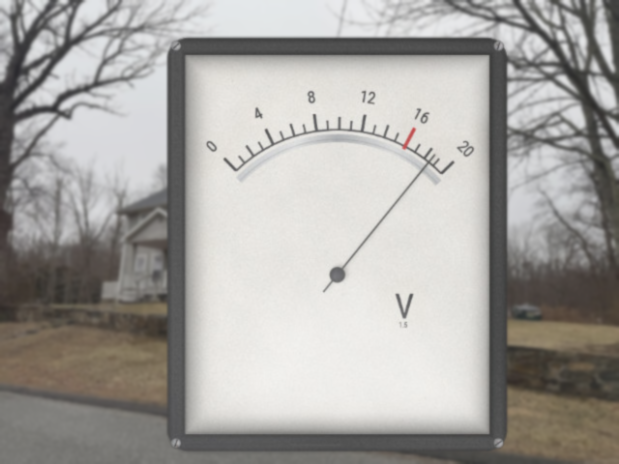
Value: 18.5 V
